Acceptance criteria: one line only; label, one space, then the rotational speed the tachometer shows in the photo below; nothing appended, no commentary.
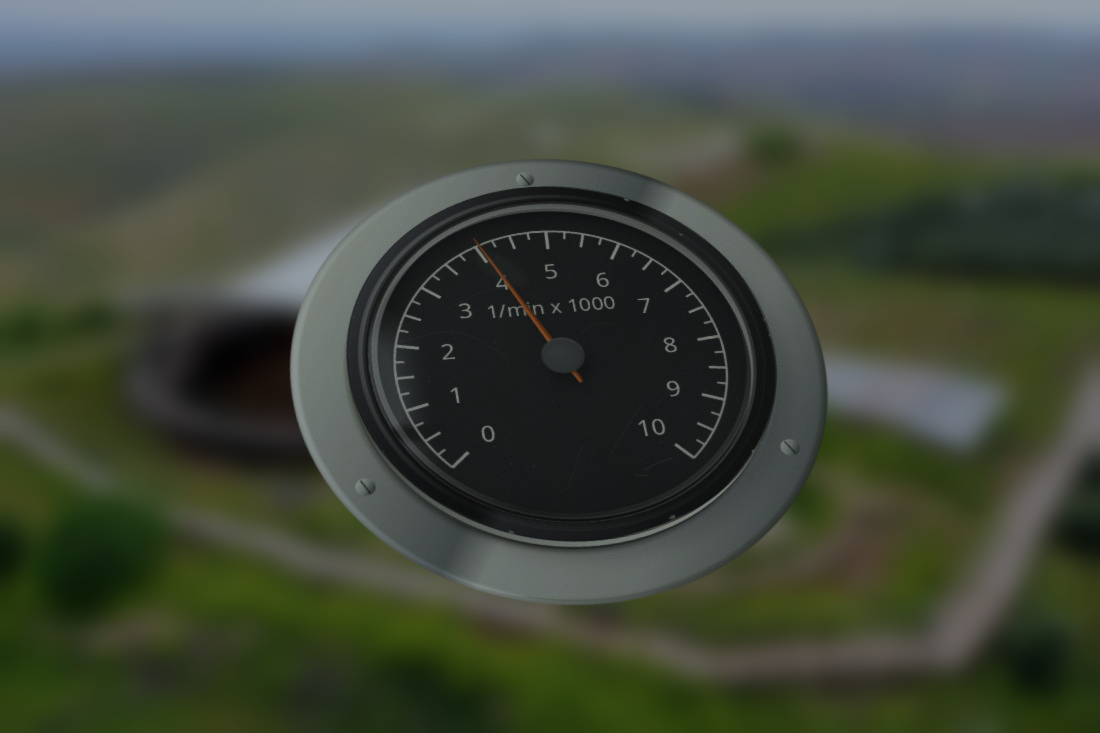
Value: 4000 rpm
